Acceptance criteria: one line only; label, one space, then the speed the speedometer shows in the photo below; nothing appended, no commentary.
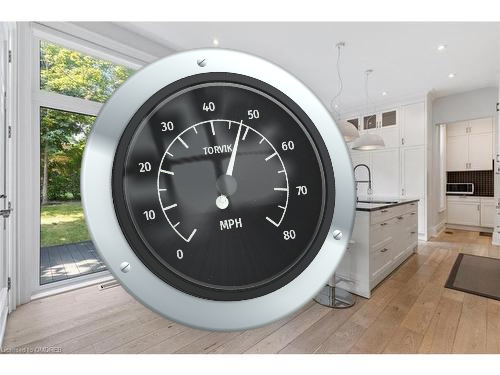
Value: 47.5 mph
